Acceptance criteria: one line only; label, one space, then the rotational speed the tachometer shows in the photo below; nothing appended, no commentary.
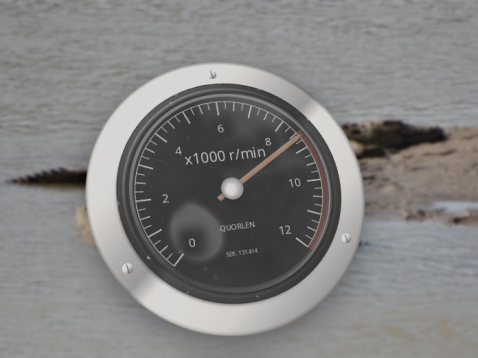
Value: 8625 rpm
